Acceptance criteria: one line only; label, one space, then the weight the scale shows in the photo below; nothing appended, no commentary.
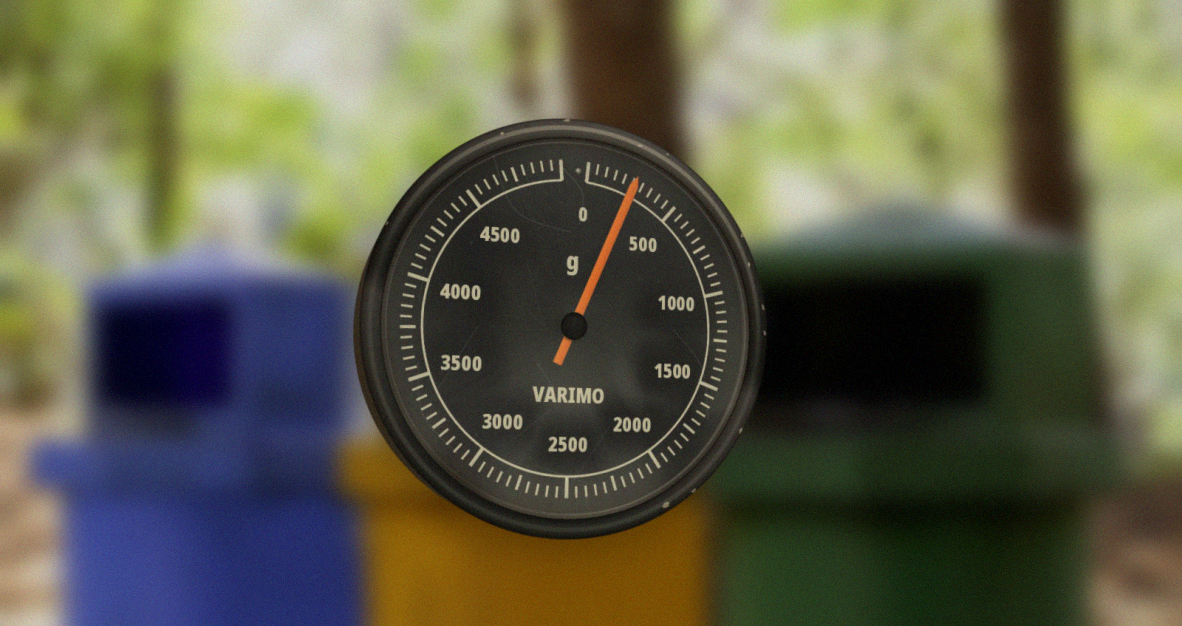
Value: 250 g
